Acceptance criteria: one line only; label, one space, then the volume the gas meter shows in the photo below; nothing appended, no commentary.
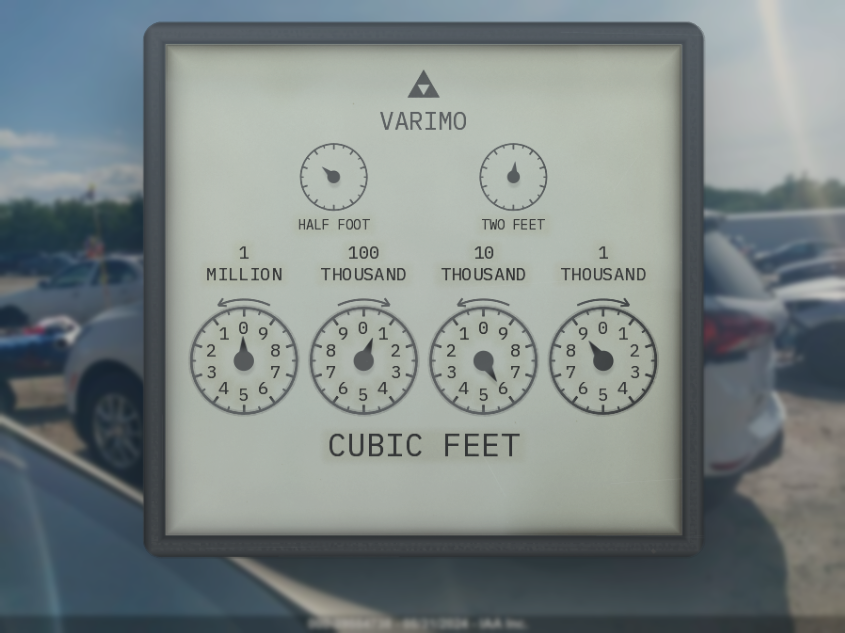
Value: 5900 ft³
